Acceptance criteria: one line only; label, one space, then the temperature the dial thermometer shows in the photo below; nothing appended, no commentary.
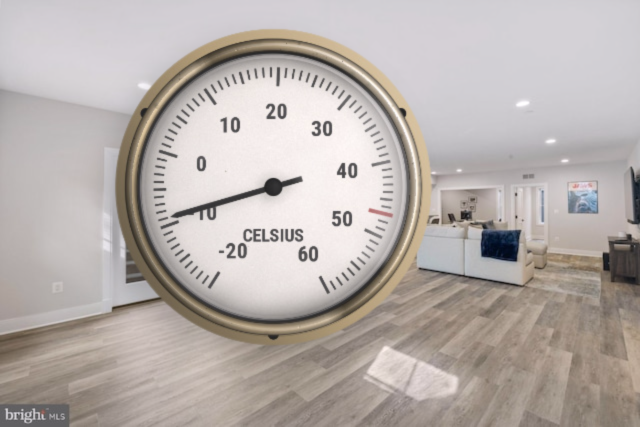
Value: -9 °C
